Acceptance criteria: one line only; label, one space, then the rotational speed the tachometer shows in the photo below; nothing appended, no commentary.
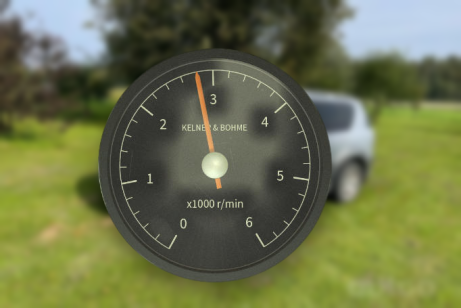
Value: 2800 rpm
